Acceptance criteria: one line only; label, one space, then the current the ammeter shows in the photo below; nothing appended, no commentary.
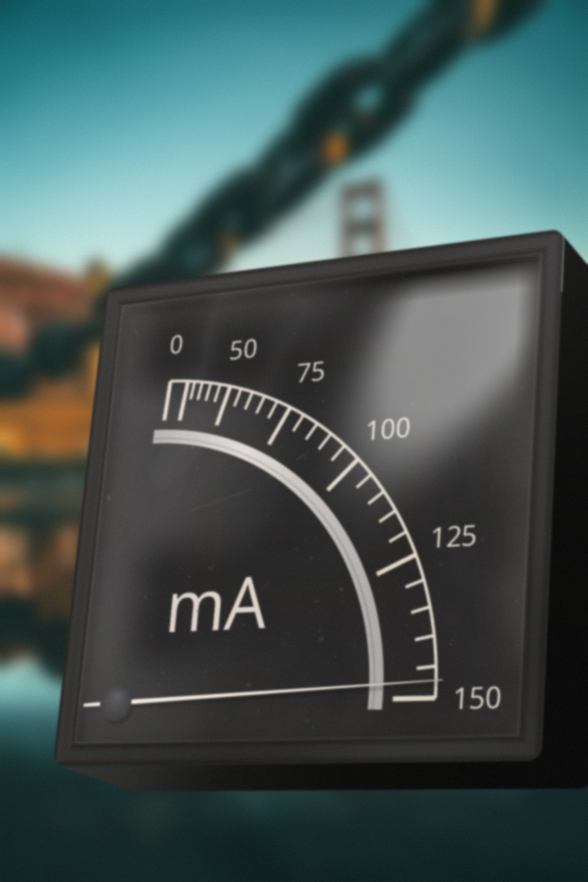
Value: 147.5 mA
